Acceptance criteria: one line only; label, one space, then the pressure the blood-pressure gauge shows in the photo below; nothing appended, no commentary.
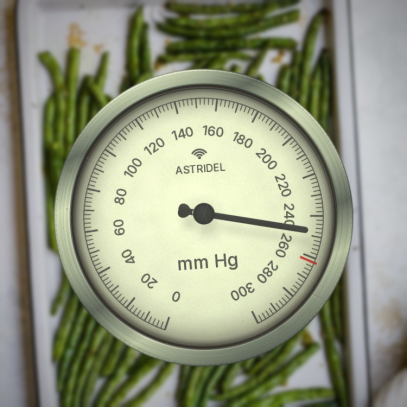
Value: 248 mmHg
